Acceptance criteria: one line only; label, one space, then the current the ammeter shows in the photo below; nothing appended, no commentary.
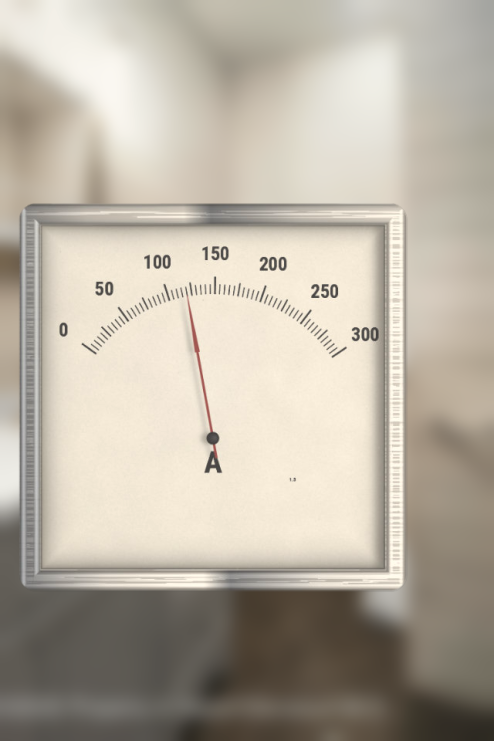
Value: 120 A
